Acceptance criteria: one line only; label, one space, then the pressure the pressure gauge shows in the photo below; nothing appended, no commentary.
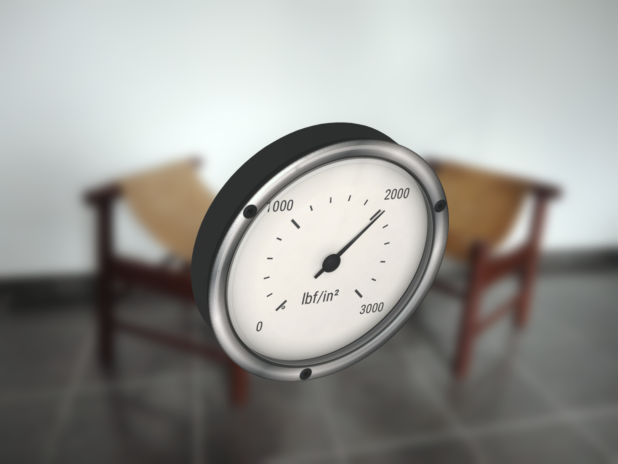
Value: 2000 psi
